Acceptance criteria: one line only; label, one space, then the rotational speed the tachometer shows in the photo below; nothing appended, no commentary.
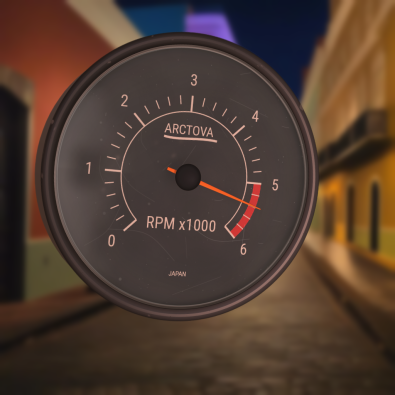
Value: 5400 rpm
